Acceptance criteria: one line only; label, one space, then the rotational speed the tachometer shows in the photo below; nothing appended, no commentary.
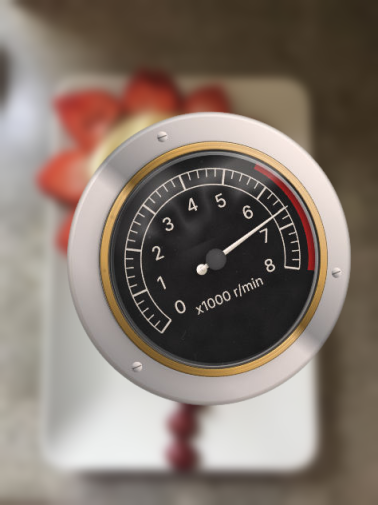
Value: 6600 rpm
